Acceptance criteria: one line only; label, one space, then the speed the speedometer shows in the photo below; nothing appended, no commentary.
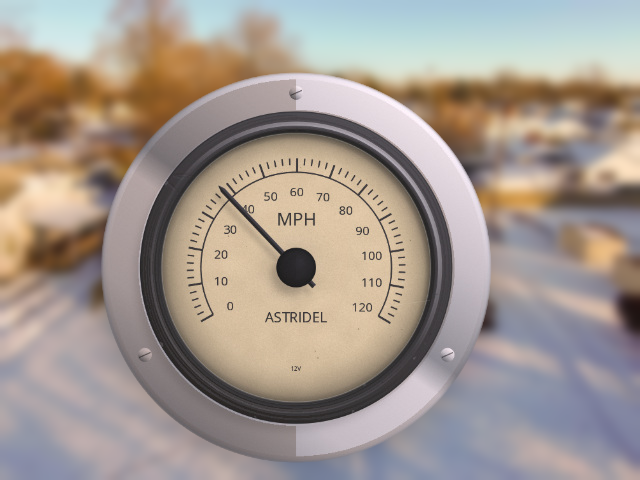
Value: 38 mph
